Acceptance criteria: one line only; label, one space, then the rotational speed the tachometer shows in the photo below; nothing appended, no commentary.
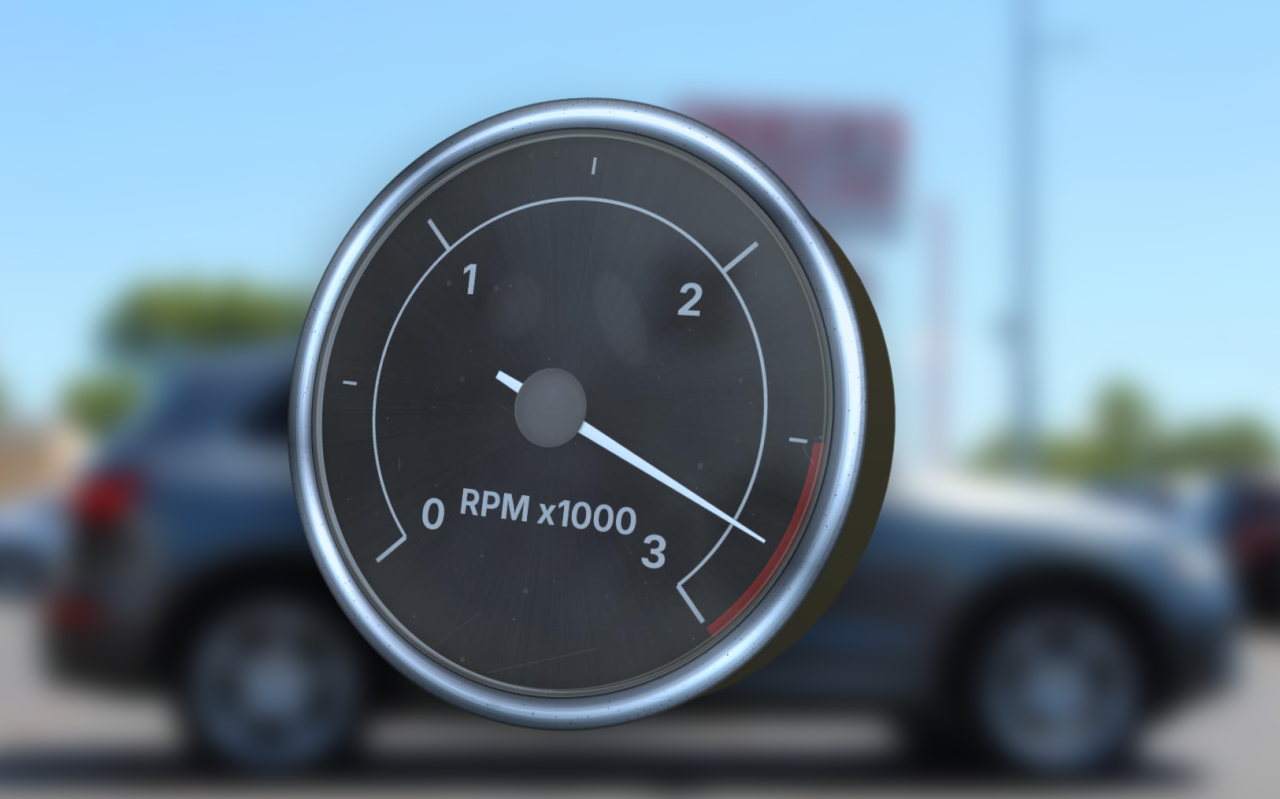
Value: 2750 rpm
